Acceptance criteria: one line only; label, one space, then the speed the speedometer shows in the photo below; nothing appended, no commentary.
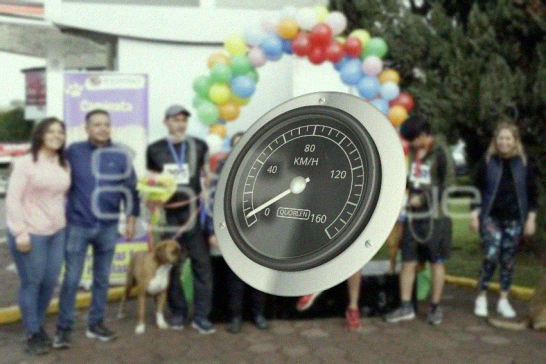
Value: 5 km/h
